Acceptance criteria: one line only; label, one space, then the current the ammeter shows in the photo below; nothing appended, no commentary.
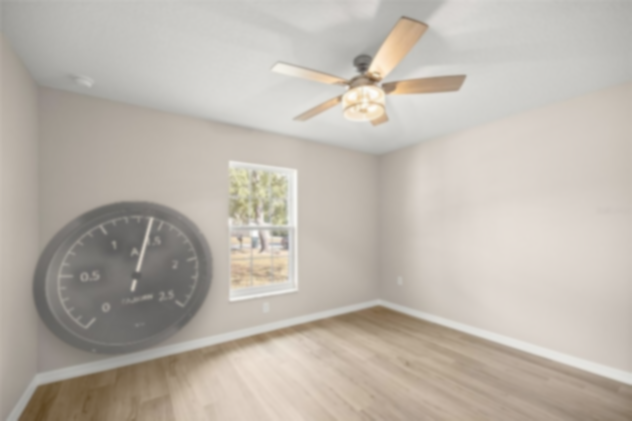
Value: 1.4 A
